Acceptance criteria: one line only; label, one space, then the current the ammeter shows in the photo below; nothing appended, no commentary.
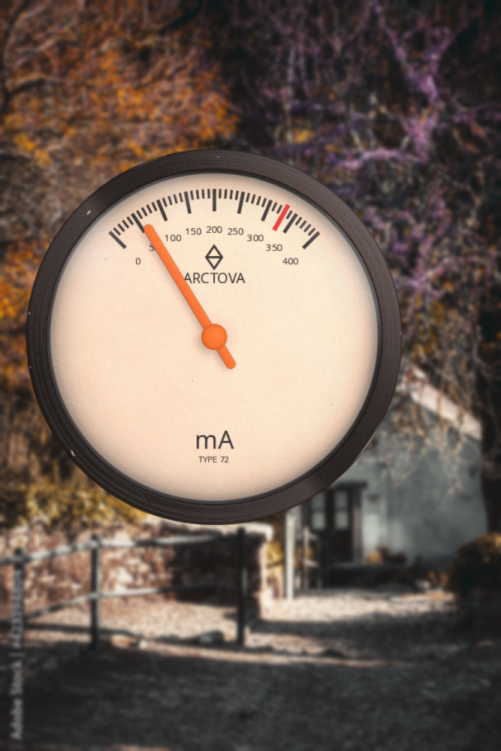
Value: 60 mA
